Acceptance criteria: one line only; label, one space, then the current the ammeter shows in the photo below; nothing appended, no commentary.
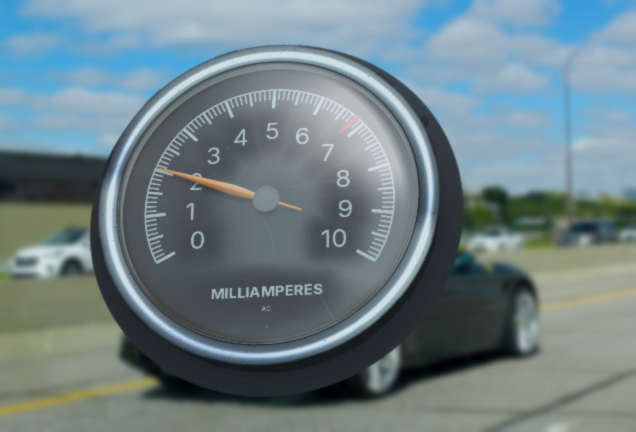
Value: 2 mA
